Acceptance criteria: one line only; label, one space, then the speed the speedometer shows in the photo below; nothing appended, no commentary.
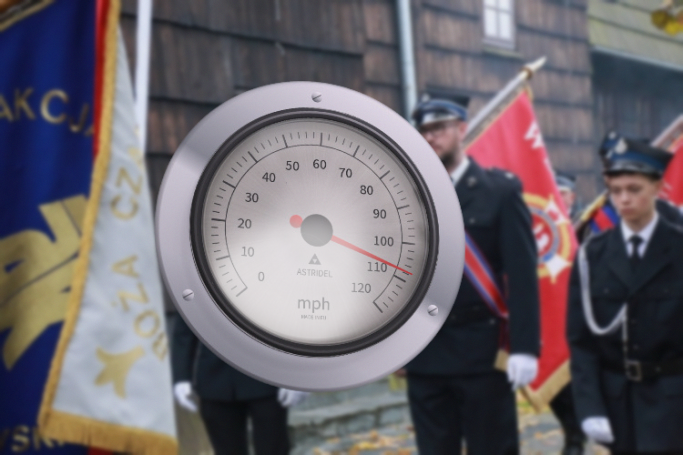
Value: 108 mph
